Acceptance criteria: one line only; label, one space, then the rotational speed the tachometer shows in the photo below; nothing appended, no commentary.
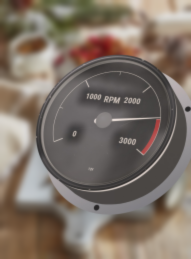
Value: 2500 rpm
